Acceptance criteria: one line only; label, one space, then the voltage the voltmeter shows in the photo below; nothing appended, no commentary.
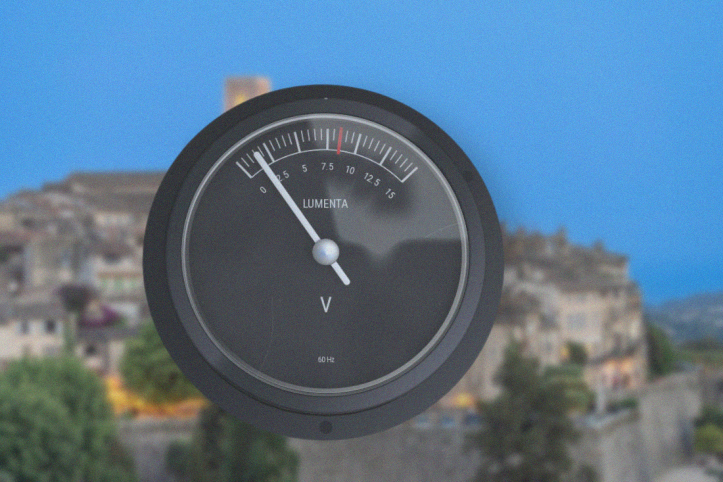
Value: 1.5 V
